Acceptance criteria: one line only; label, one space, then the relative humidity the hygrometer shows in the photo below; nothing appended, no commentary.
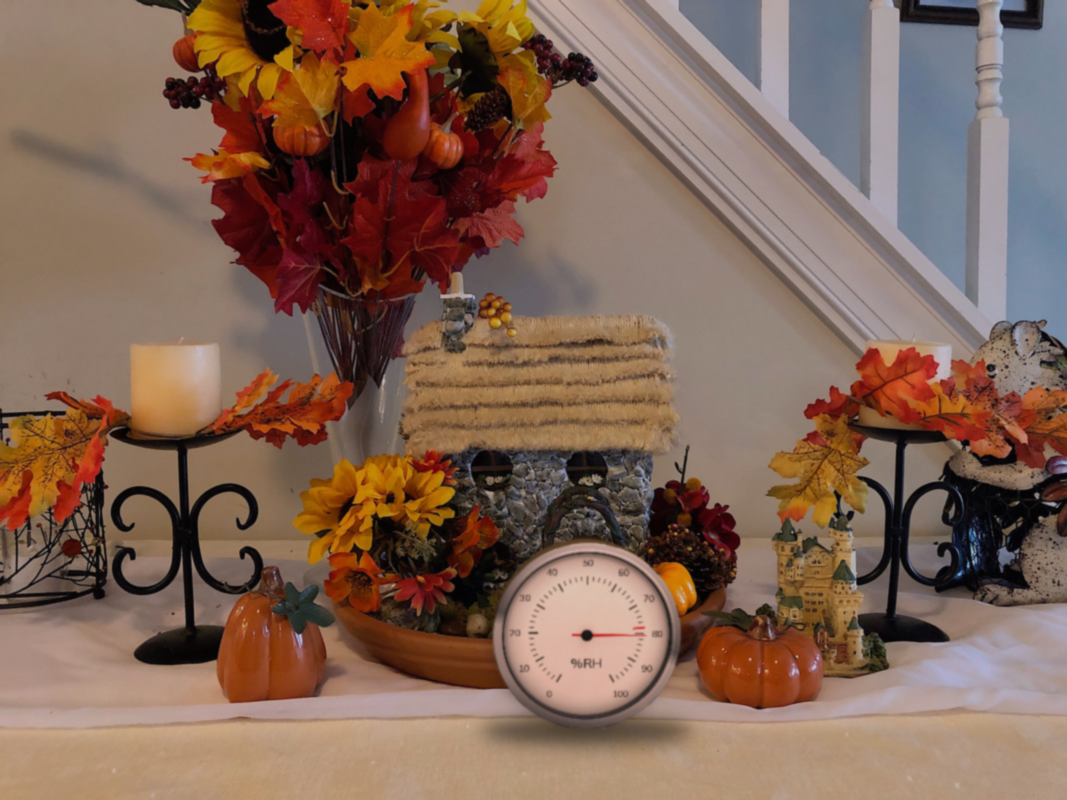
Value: 80 %
